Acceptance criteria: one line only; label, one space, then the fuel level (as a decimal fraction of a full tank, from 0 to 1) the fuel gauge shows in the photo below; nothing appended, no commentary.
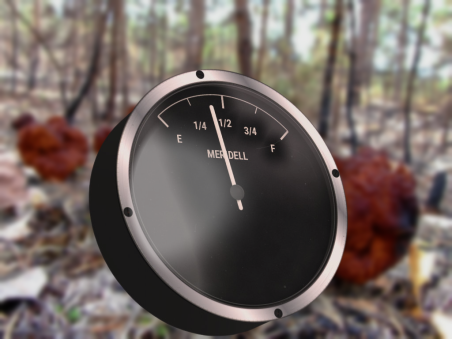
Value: 0.375
